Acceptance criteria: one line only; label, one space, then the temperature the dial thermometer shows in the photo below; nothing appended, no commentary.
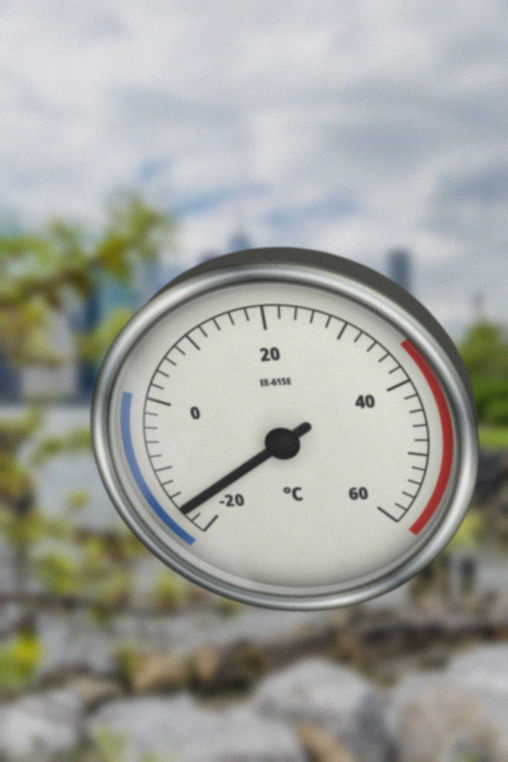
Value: -16 °C
